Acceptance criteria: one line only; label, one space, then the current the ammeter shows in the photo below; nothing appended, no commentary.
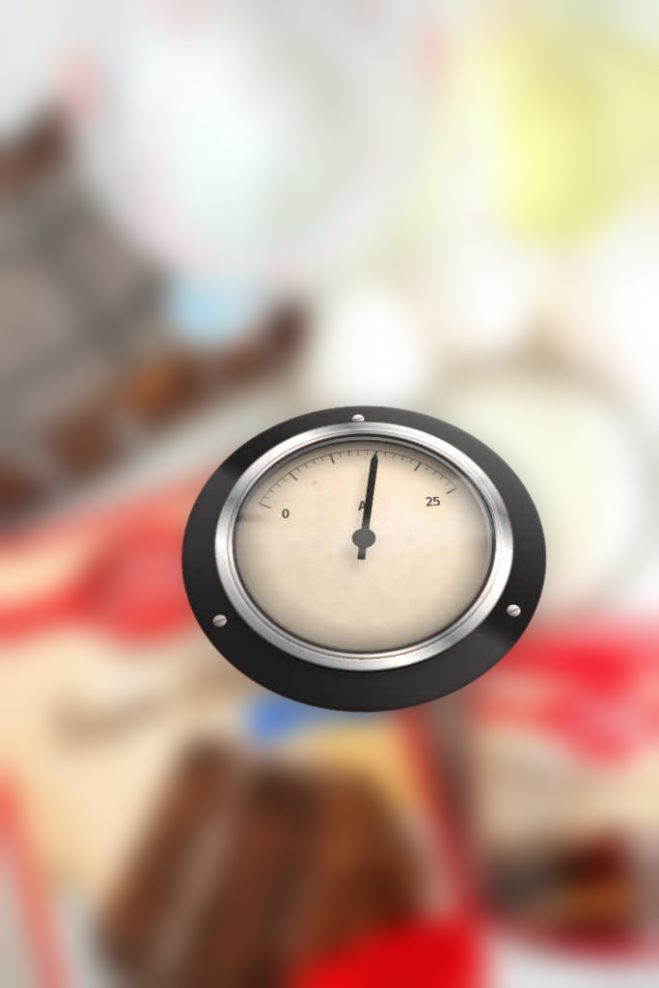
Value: 15 A
